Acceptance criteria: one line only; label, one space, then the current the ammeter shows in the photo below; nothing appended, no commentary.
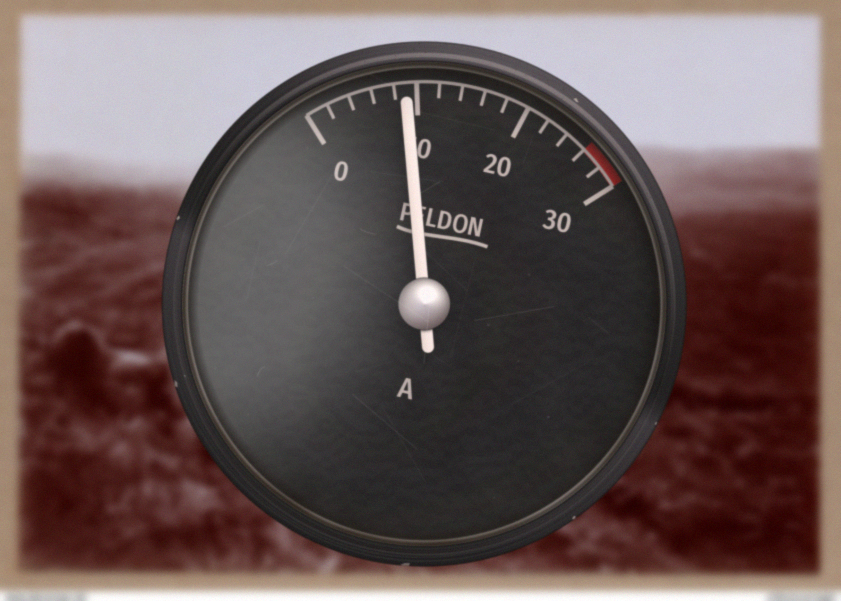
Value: 9 A
